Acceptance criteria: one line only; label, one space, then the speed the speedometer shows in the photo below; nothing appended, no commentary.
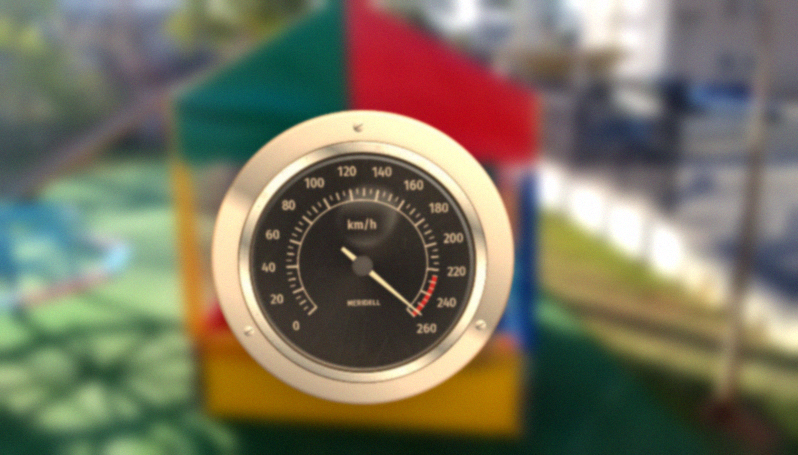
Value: 255 km/h
